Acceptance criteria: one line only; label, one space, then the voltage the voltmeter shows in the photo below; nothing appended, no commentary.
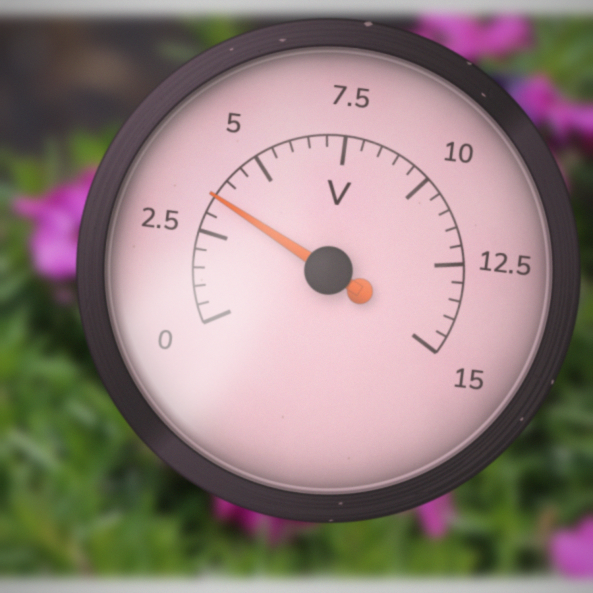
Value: 3.5 V
